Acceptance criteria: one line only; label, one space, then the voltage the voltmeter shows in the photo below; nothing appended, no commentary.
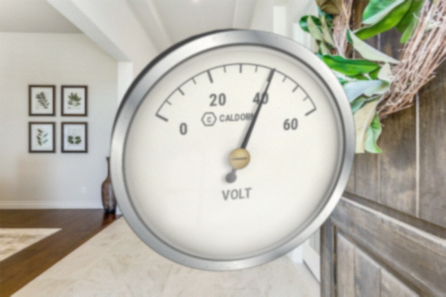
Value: 40 V
